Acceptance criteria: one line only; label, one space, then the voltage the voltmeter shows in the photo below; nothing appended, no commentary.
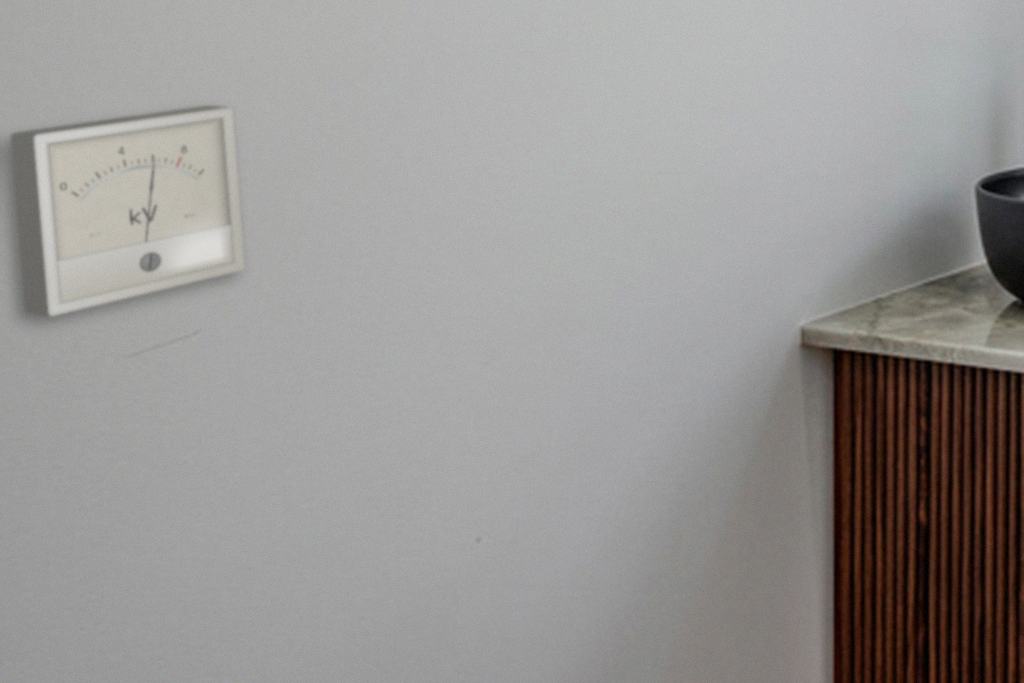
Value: 6 kV
